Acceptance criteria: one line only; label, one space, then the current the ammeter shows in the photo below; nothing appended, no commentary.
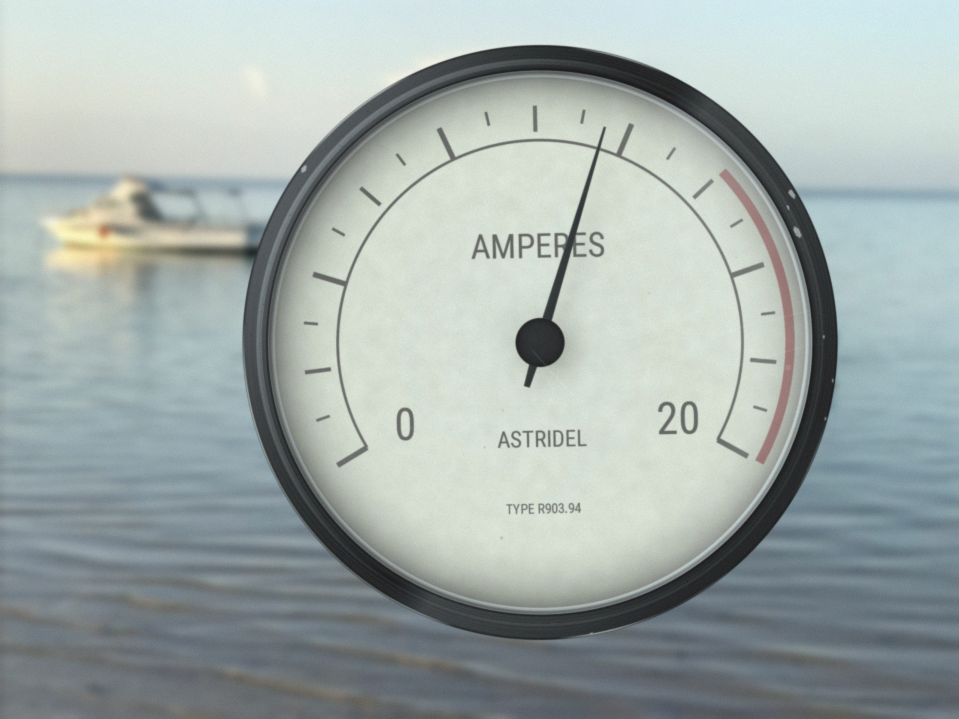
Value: 11.5 A
